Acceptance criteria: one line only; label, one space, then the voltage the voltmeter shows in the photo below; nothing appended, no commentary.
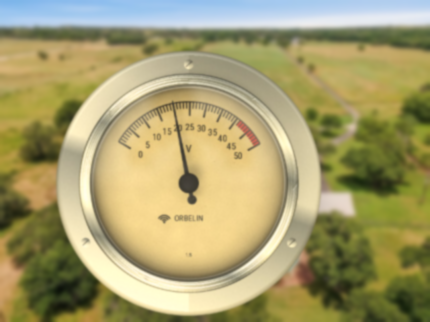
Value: 20 V
